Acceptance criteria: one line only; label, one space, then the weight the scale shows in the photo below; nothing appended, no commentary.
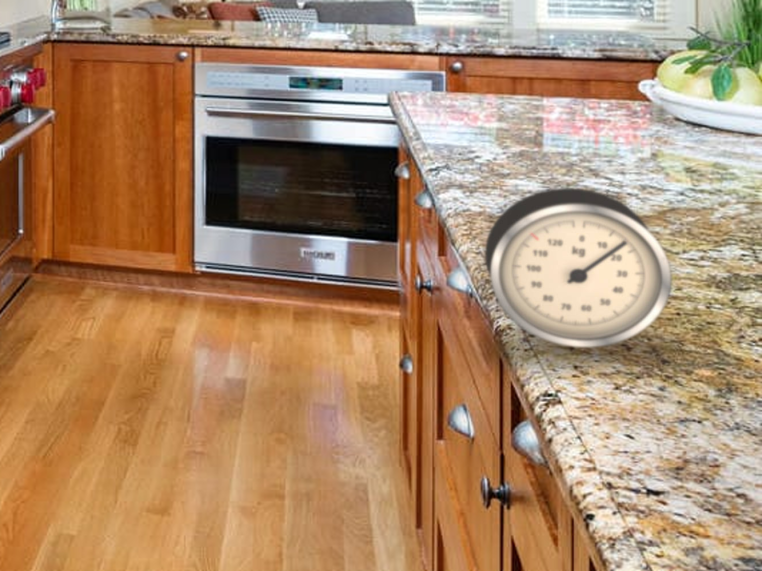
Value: 15 kg
